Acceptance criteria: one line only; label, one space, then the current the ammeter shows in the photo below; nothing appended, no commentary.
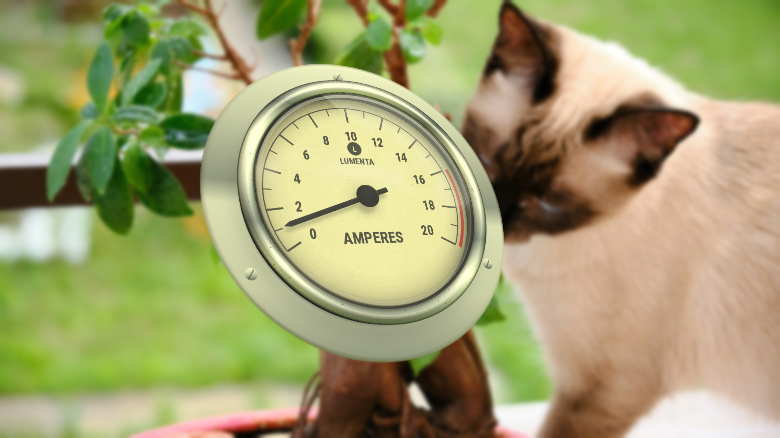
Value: 1 A
